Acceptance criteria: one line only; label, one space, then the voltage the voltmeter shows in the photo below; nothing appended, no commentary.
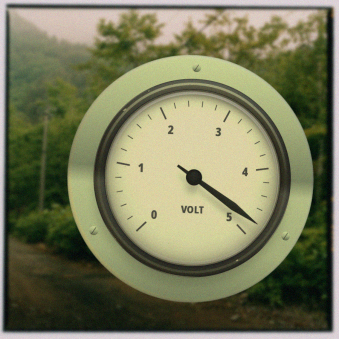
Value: 4.8 V
